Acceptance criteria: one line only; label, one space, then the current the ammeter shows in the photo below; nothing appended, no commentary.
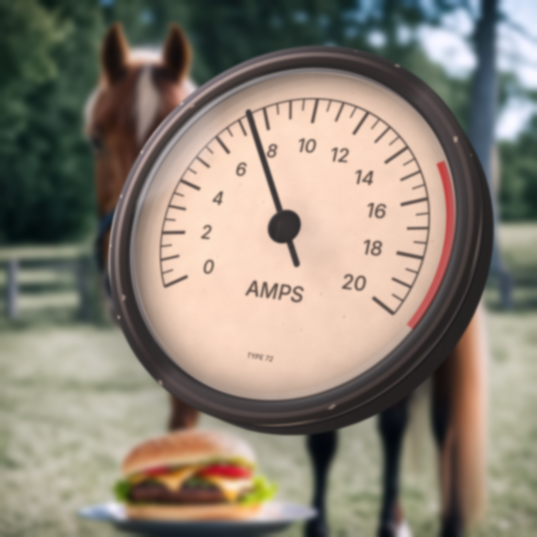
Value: 7.5 A
